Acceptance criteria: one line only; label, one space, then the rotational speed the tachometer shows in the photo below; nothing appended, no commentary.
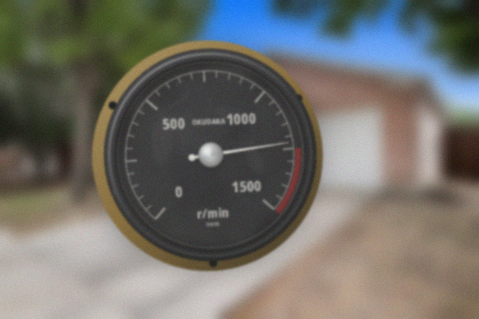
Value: 1225 rpm
